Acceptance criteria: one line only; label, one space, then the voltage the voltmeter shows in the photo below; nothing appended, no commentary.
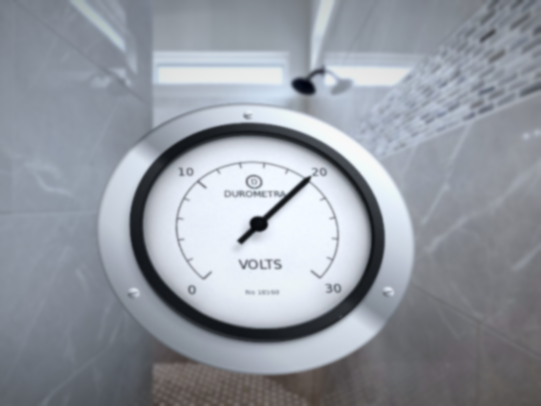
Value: 20 V
